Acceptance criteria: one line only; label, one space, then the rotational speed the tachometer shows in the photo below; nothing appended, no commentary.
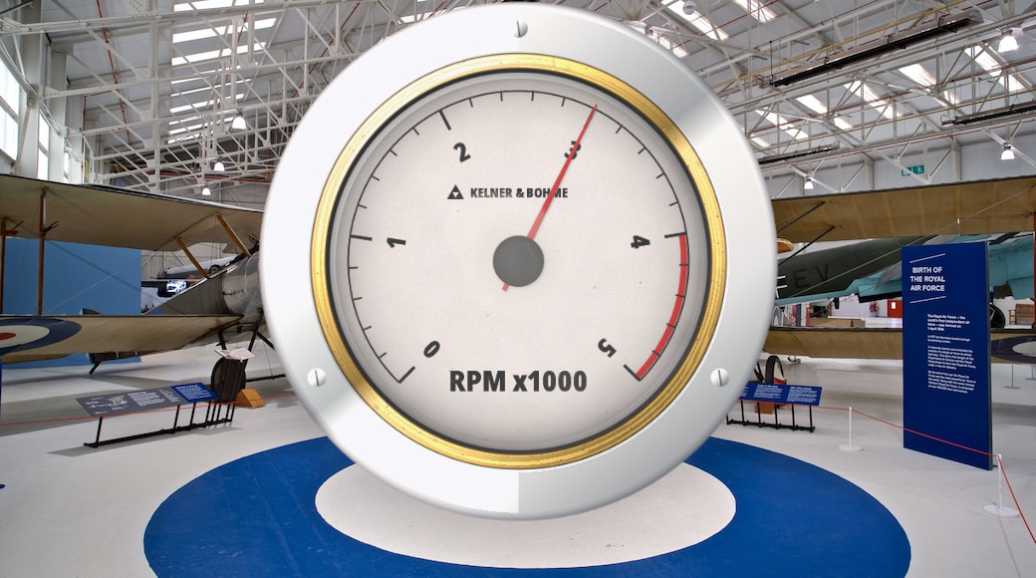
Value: 3000 rpm
